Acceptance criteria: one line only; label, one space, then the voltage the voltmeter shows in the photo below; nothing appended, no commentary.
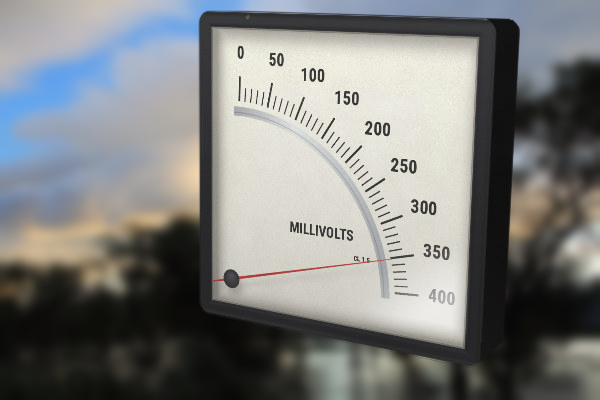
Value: 350 mV
